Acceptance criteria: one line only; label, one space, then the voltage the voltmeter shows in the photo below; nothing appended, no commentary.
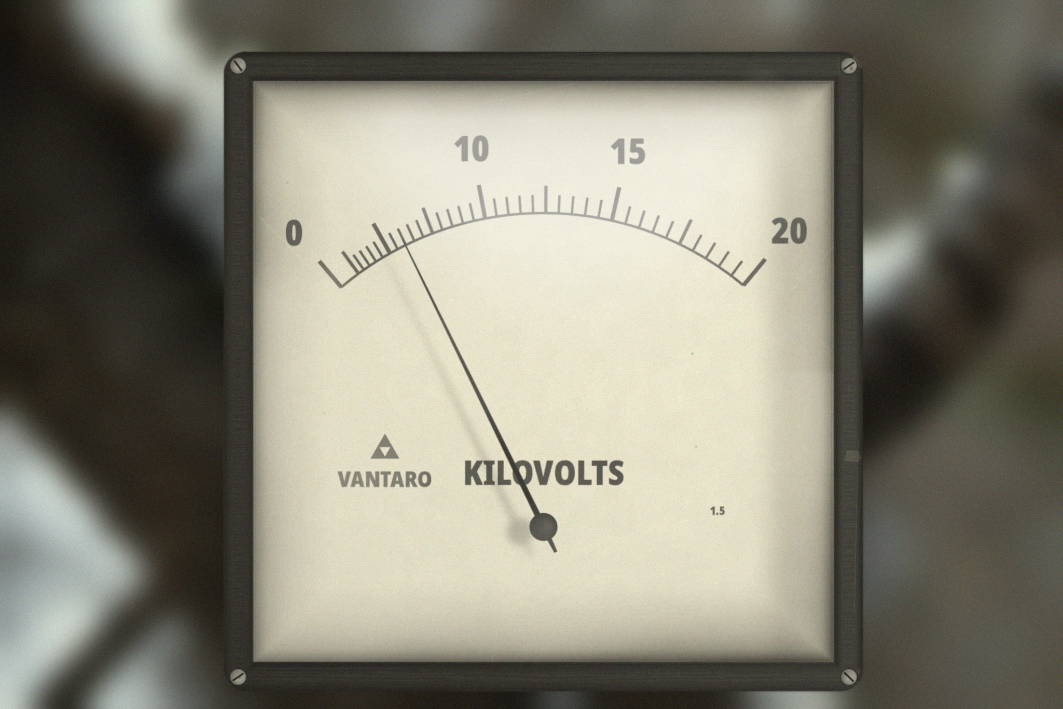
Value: 6 kV
